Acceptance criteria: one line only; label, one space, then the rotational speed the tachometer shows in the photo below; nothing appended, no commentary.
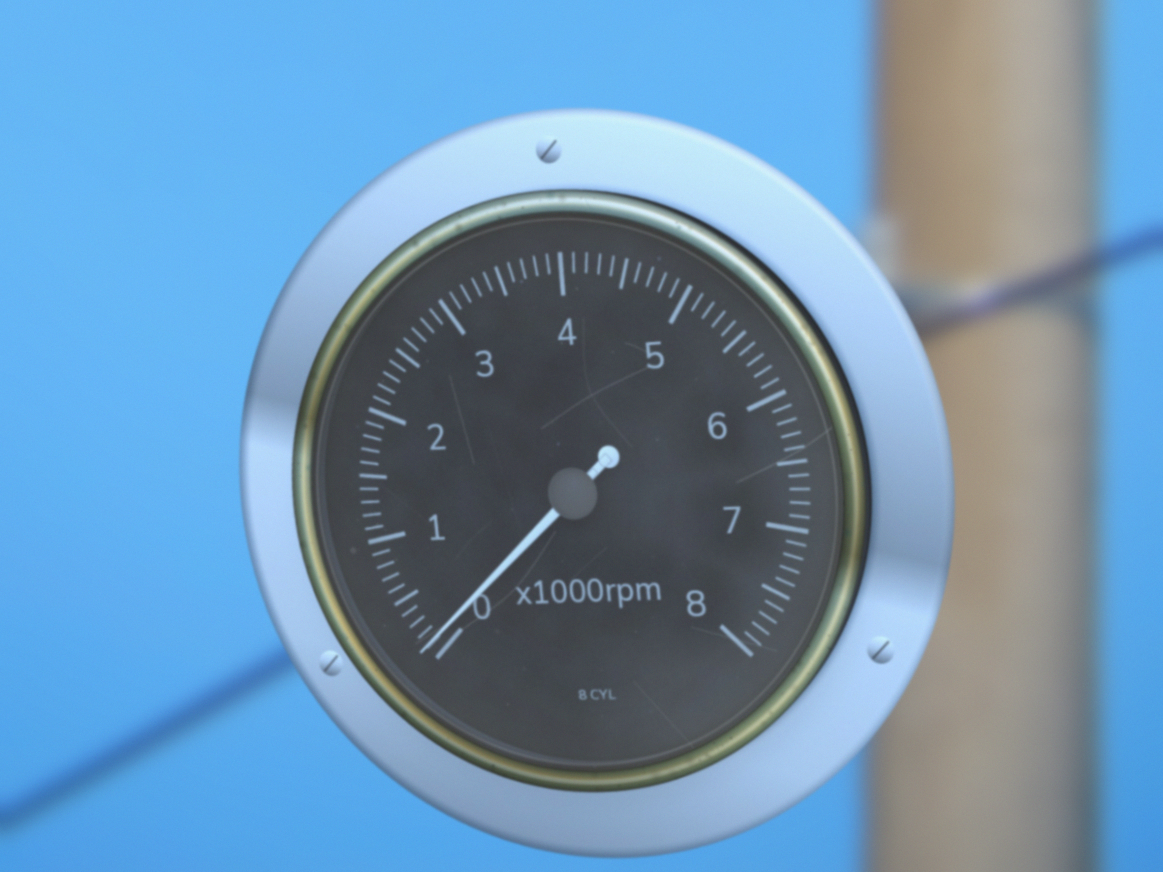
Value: 100 rpm
